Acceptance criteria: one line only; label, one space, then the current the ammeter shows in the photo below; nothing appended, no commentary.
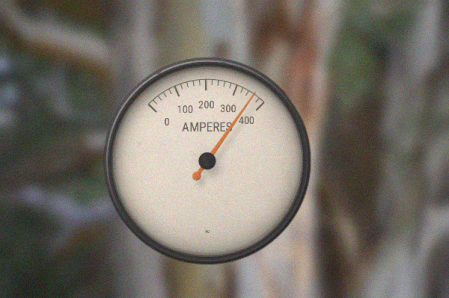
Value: 360 A
